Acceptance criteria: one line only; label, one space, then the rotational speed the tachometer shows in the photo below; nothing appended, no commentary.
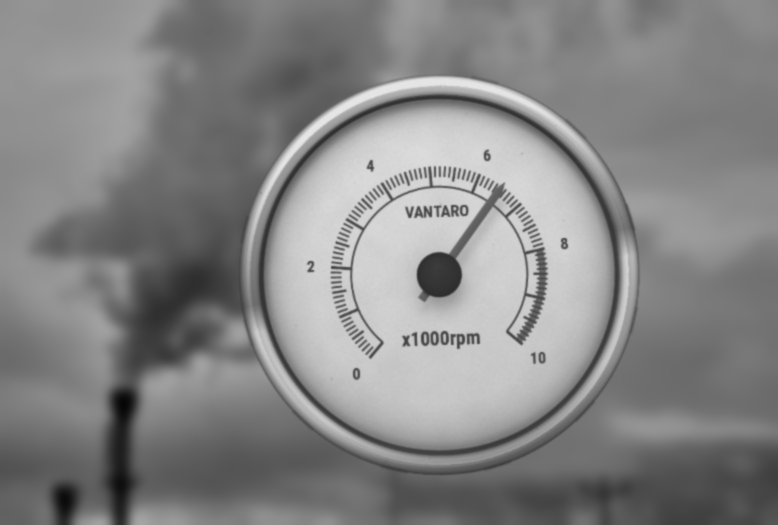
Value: 6500 rpm
